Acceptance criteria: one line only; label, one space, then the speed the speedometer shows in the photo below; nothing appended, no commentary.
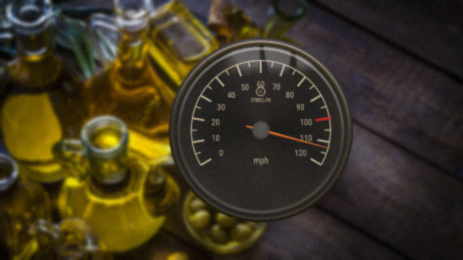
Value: 112.5 mph
